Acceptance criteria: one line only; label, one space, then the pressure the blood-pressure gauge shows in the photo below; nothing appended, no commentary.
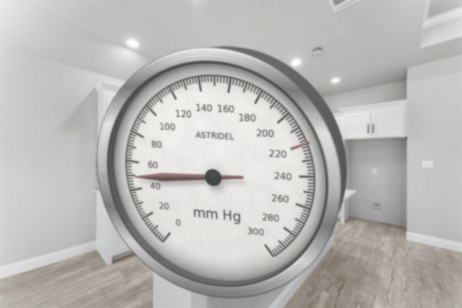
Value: 50 mmHg
